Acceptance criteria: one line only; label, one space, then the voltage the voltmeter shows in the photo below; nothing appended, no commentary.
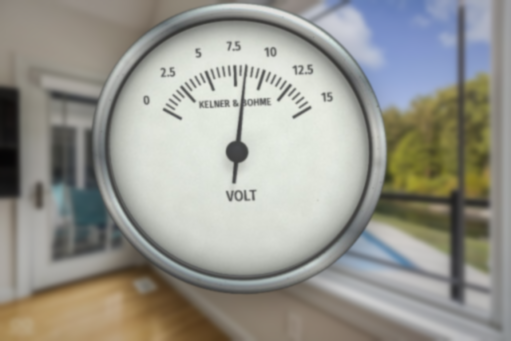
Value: 8.5 V
